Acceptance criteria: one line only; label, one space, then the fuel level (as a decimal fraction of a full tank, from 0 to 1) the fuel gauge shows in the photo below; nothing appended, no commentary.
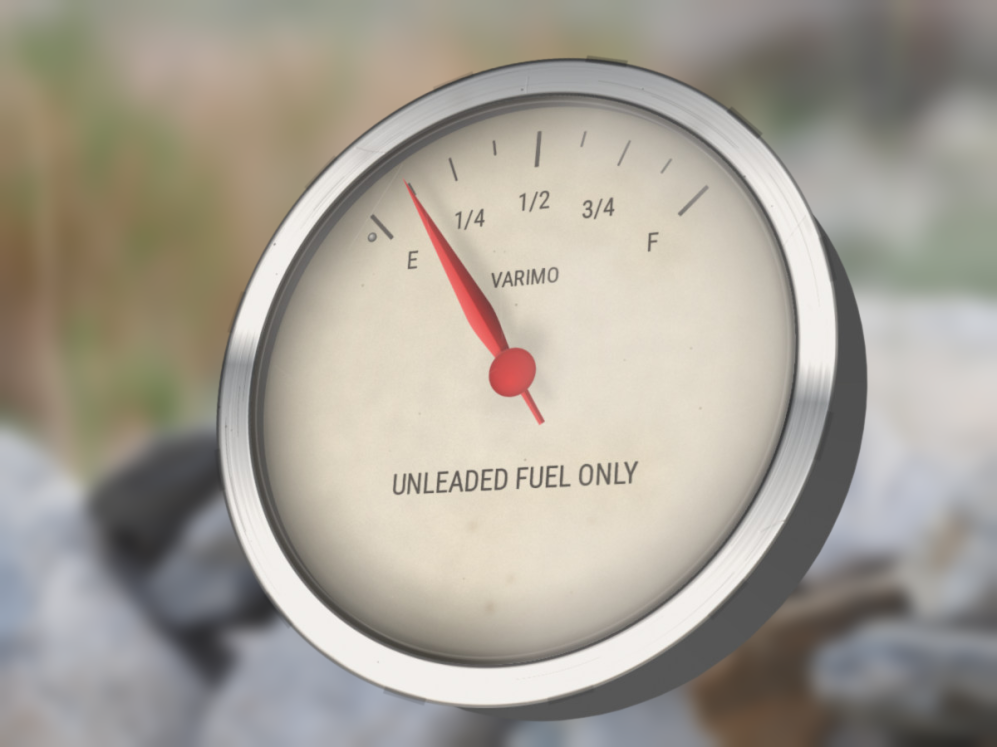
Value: 0.125
